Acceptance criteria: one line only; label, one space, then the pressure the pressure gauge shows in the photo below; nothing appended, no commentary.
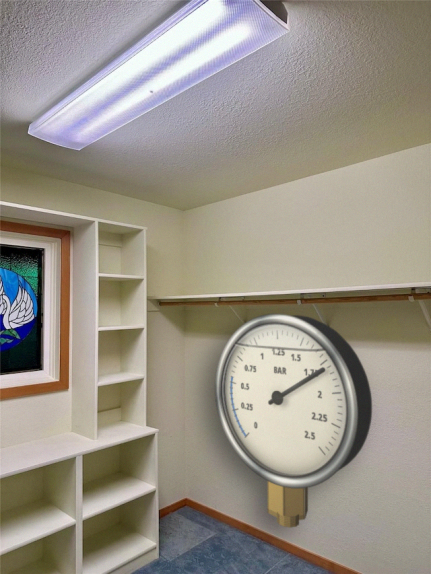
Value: 1.8 bar
